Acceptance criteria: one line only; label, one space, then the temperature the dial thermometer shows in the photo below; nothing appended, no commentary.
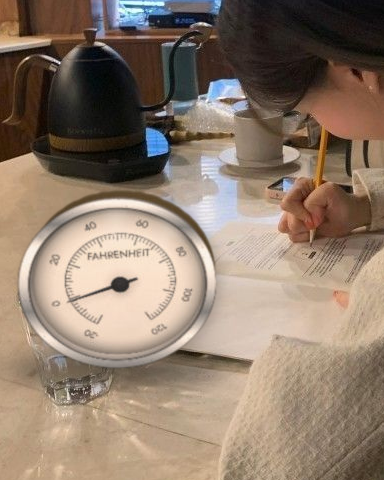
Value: 0 °F
